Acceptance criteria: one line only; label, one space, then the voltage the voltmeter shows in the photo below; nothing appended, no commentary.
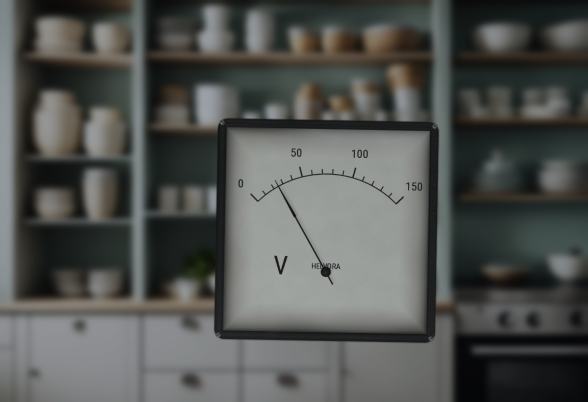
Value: 25 V
